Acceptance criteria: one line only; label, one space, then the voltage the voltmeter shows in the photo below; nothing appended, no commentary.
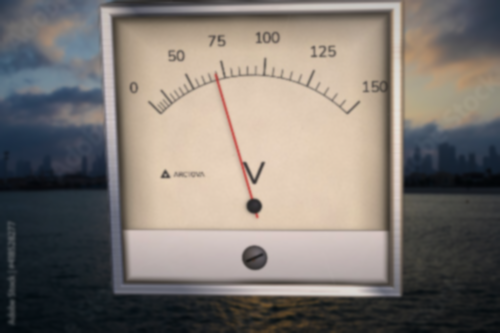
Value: 70 V
